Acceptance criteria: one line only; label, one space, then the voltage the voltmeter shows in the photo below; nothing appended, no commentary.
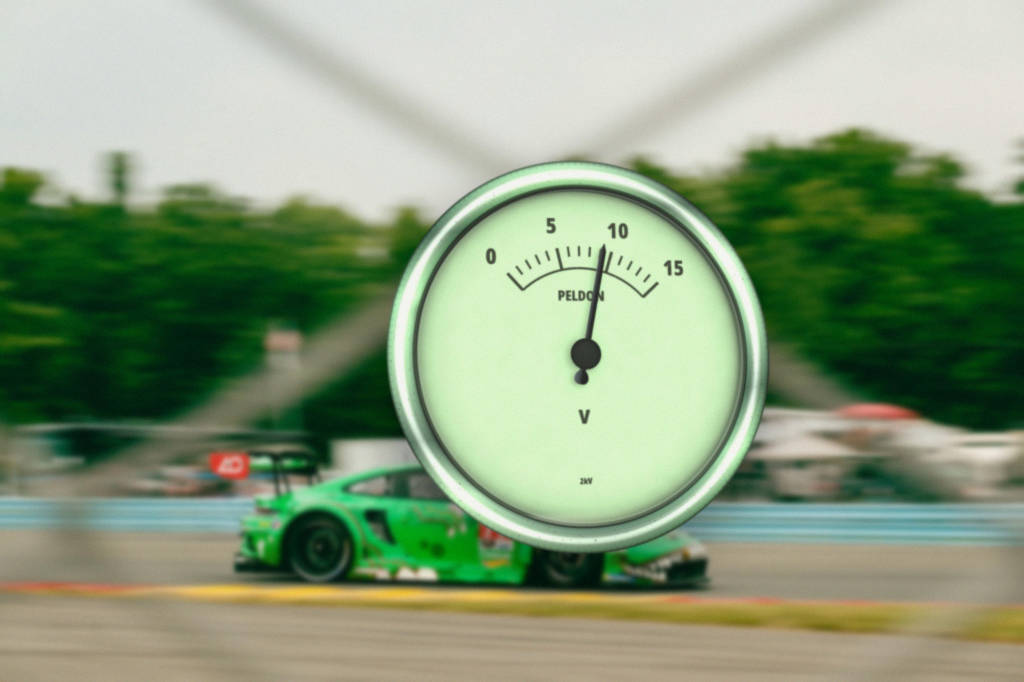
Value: 9 V
